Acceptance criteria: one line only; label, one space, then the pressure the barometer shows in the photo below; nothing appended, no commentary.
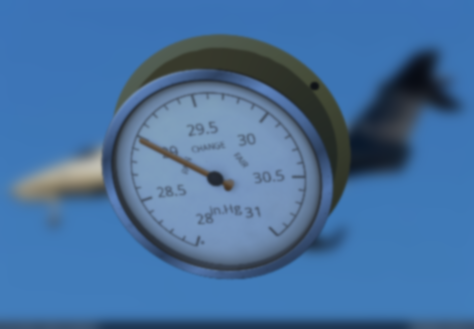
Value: 29 inHg
